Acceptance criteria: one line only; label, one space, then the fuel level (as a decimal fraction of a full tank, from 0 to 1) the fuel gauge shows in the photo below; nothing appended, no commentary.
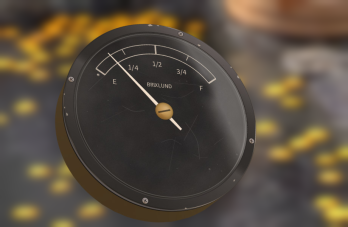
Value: 0.125
